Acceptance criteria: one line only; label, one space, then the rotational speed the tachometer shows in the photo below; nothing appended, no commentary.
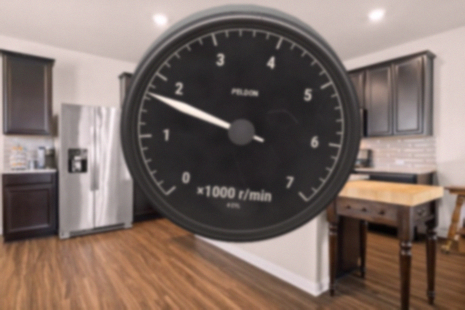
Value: 1700 rpm
